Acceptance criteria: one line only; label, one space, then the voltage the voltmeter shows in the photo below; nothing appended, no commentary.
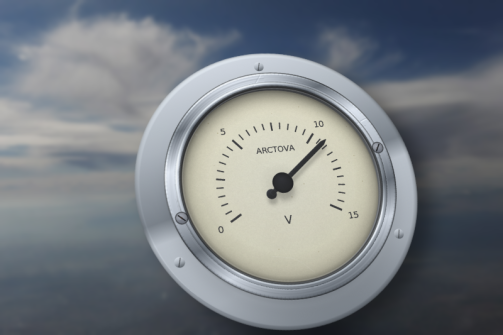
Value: 10.75 V
